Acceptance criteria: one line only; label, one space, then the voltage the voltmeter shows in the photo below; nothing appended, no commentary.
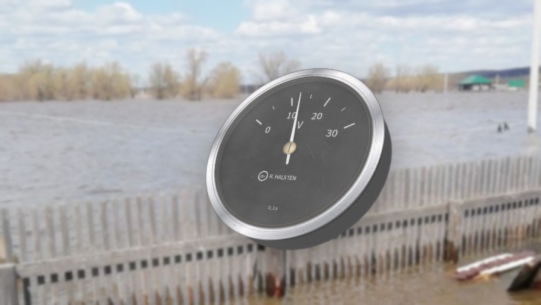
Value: 12.5 V
